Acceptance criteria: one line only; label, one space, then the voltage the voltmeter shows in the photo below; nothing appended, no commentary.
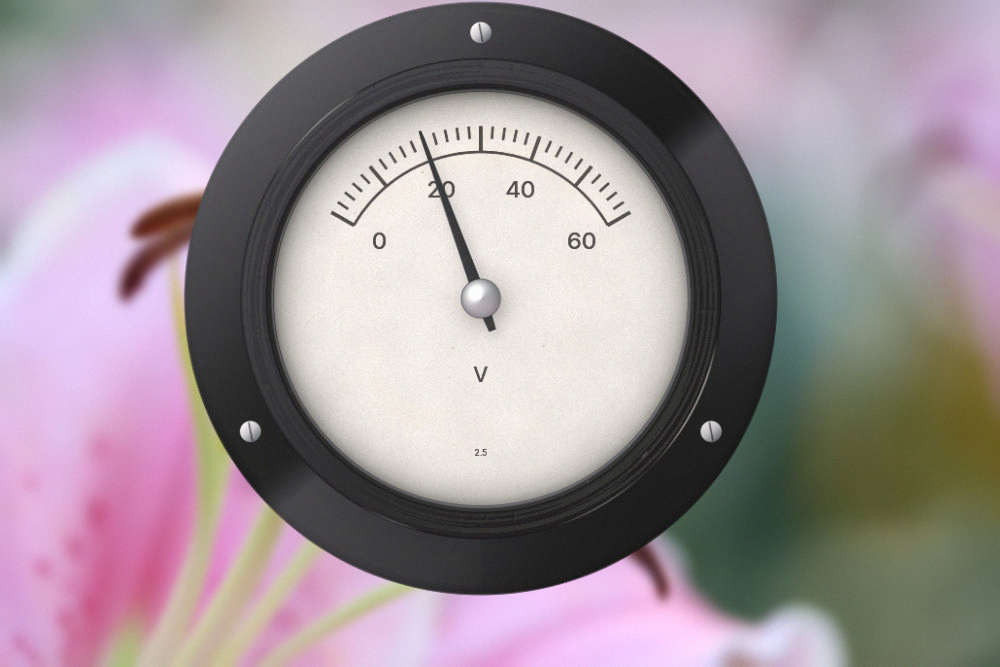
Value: 20 V
